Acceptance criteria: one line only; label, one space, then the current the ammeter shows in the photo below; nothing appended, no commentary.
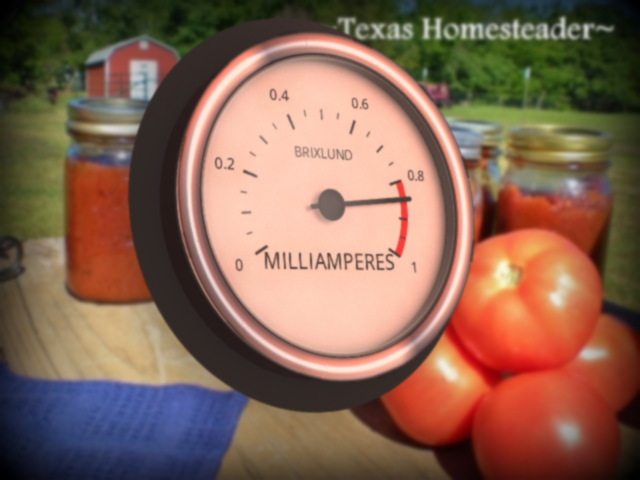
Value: 0.85 mA
